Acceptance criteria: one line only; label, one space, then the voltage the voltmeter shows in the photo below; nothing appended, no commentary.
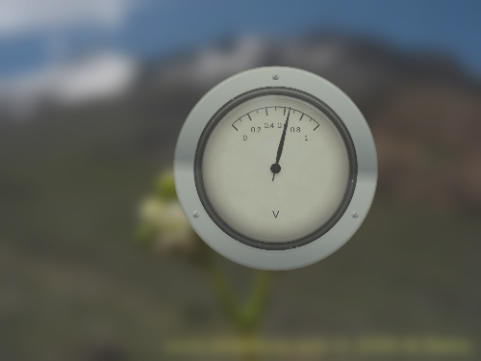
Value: 0.65 V
